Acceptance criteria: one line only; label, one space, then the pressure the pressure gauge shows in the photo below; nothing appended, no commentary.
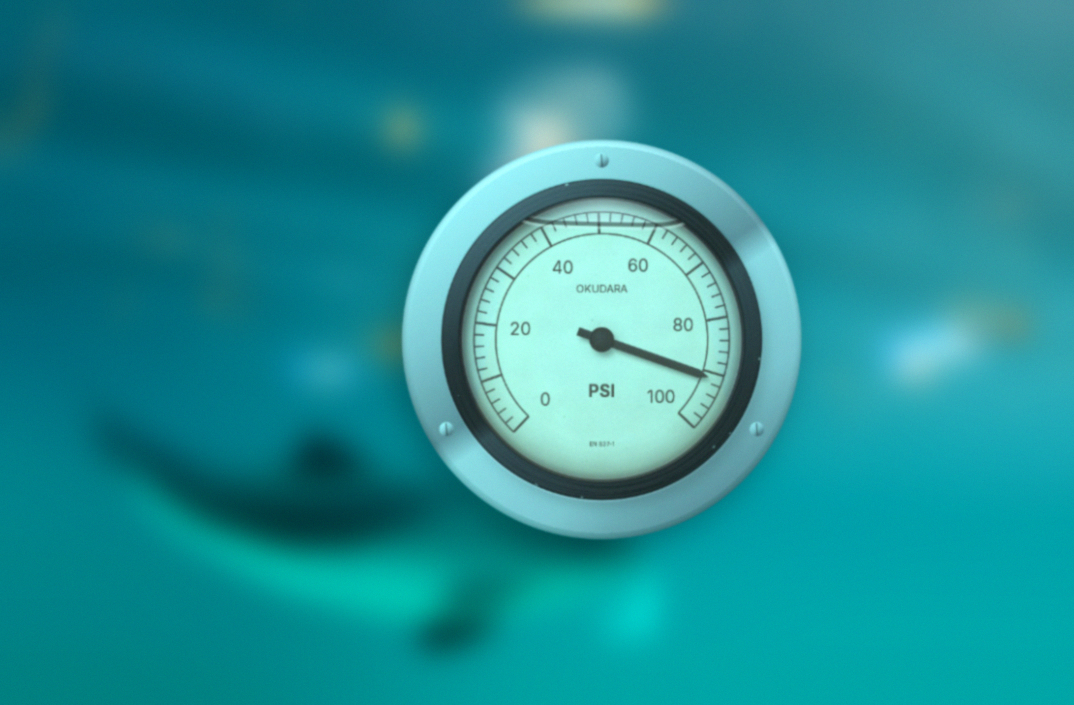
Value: 91 psi
